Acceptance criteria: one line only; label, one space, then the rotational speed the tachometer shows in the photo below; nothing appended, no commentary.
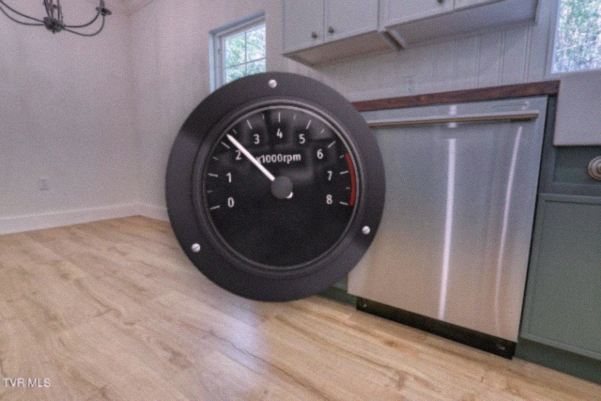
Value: 2250 rpm
